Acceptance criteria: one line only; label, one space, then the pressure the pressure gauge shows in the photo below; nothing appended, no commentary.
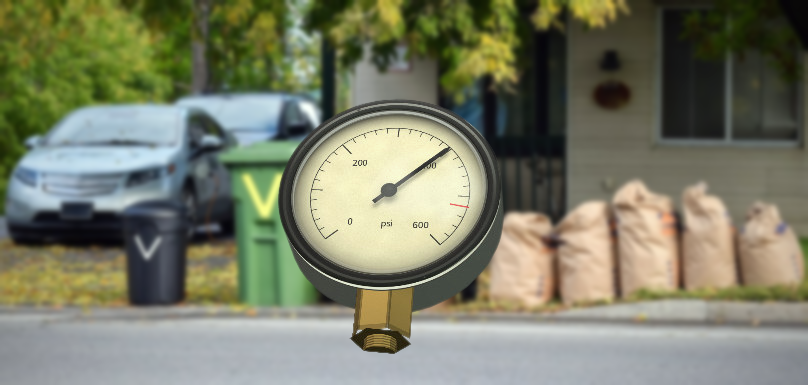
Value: 400 psi
